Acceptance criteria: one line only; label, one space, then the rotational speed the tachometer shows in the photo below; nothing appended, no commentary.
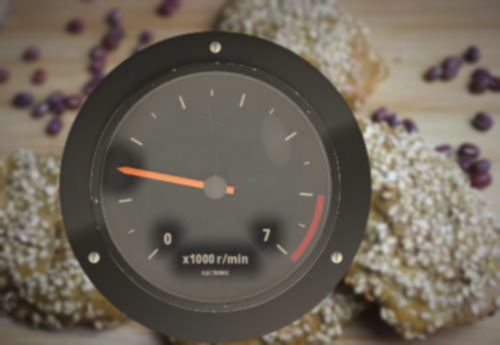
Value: 1500 rpm
